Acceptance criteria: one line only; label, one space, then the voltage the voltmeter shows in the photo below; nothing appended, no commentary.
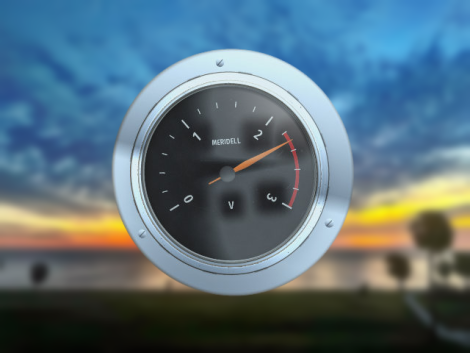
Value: 2.3 V
